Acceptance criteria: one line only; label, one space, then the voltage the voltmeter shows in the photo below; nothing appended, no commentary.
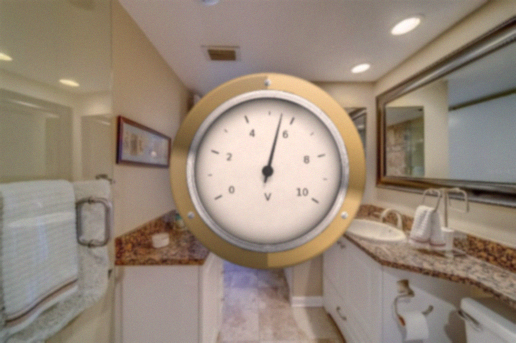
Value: 5.5 V
